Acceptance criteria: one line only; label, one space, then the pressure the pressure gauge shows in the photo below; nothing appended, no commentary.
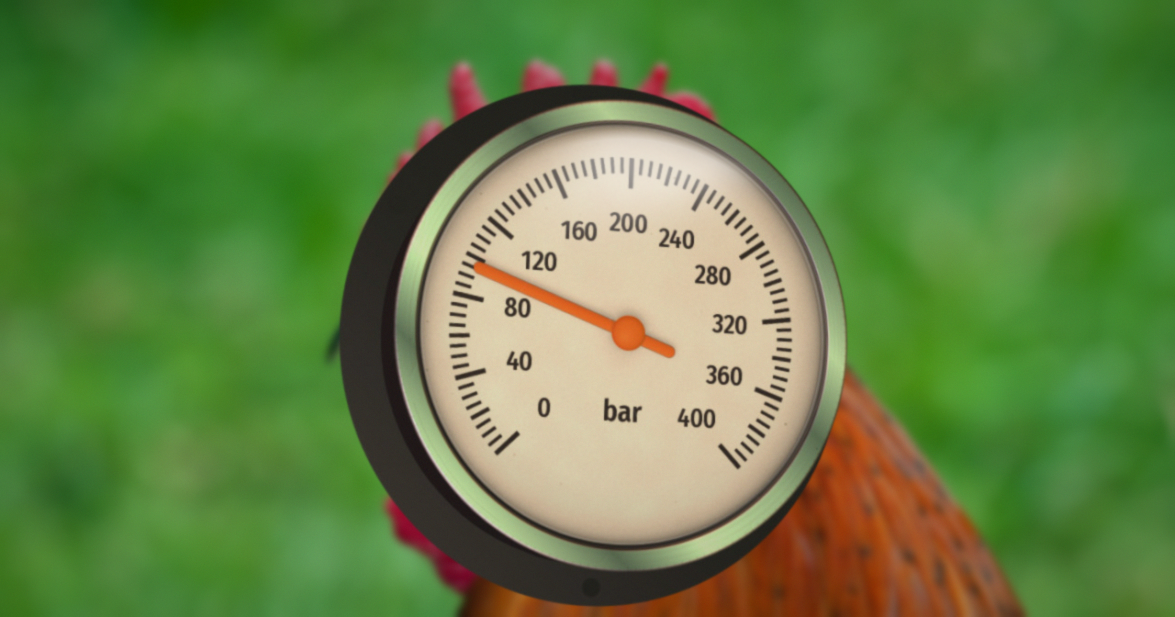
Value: 95 bar
